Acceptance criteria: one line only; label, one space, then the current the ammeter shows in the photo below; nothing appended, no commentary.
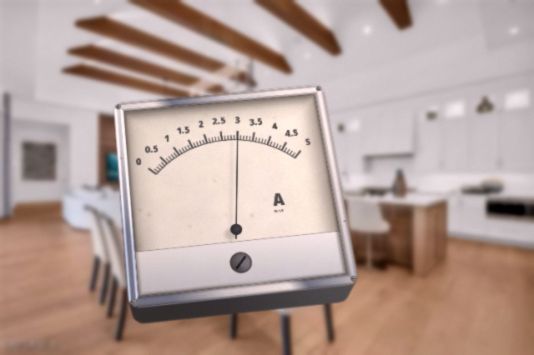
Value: 3 A
